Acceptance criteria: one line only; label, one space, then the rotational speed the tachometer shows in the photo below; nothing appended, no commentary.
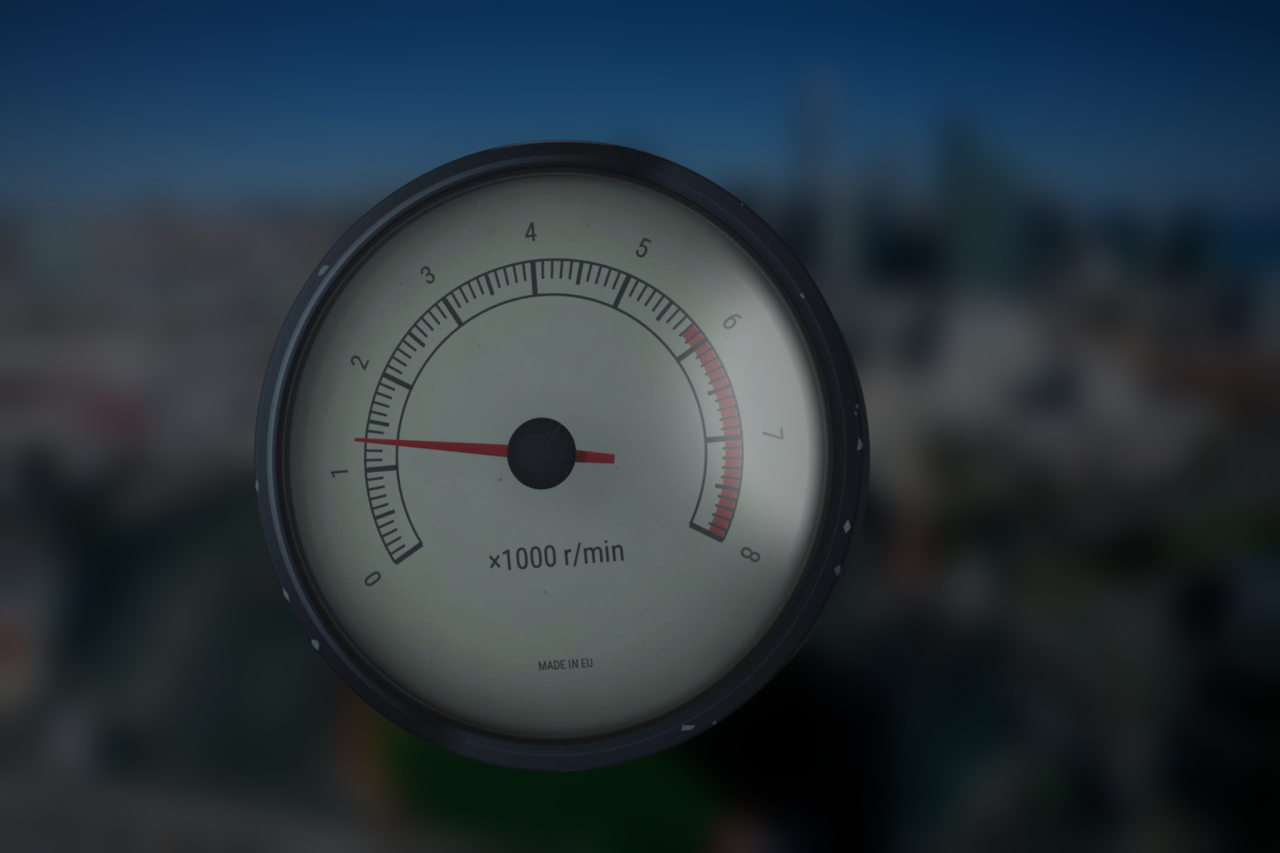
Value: 1300 rpm
